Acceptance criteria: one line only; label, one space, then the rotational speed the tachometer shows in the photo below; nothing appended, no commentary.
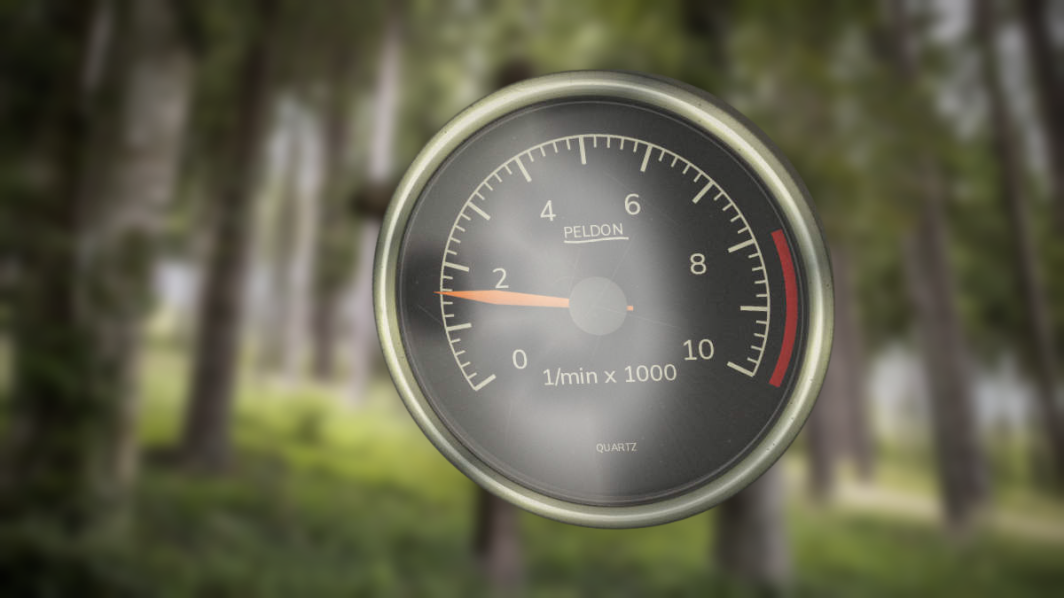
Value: 1600 rpm
